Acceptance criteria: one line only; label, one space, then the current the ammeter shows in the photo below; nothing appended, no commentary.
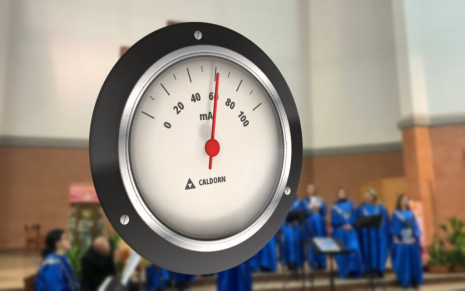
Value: 60 mA
